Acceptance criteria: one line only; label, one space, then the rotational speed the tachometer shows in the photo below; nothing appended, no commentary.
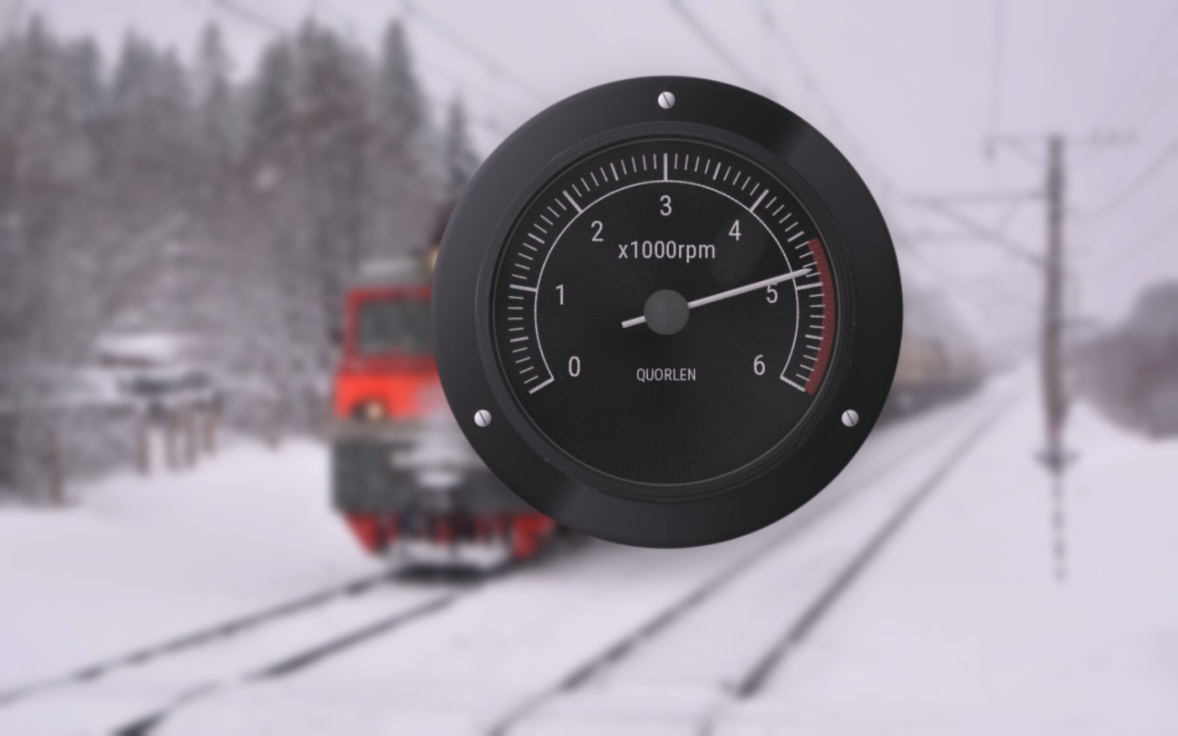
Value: 4850 rpm
